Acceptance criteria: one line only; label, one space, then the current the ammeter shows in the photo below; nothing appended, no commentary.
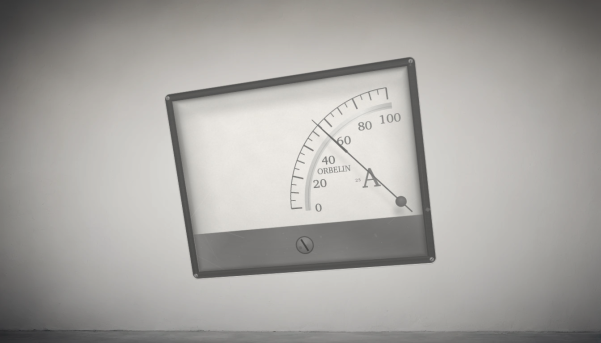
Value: 55 A
